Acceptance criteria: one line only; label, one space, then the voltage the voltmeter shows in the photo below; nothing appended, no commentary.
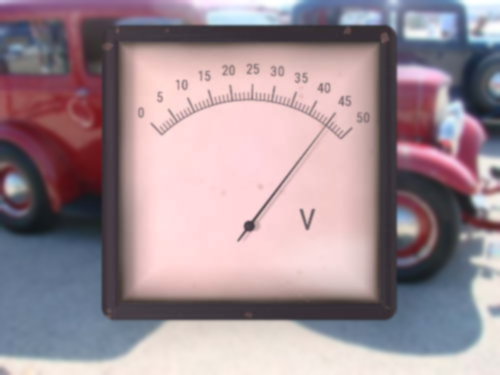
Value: 45 V
